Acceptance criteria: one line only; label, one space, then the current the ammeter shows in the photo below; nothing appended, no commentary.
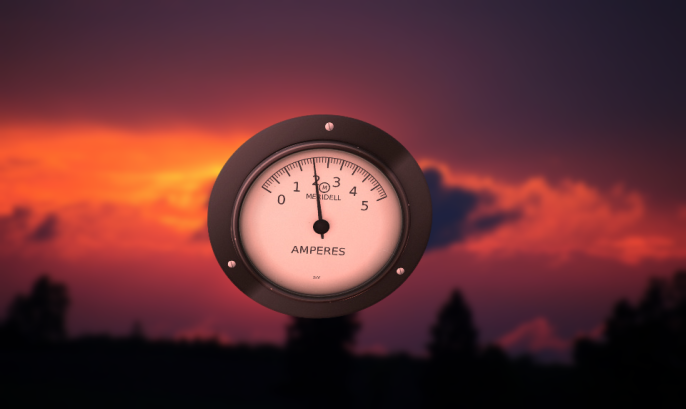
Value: 2 A
